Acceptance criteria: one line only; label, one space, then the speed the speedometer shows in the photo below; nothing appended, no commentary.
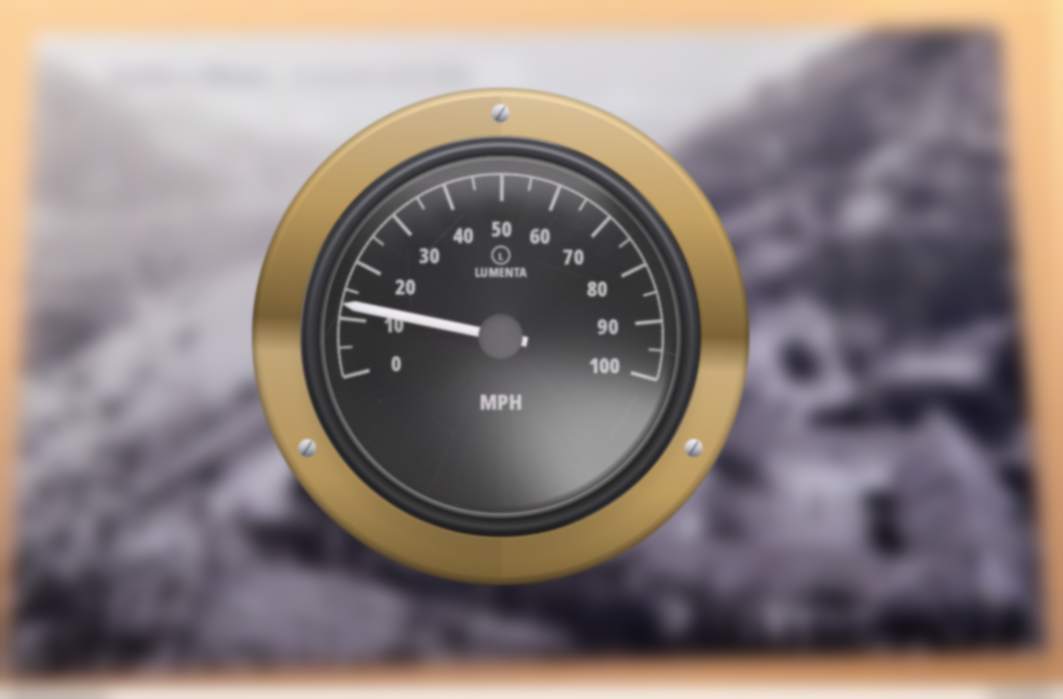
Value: 12.5 mph
